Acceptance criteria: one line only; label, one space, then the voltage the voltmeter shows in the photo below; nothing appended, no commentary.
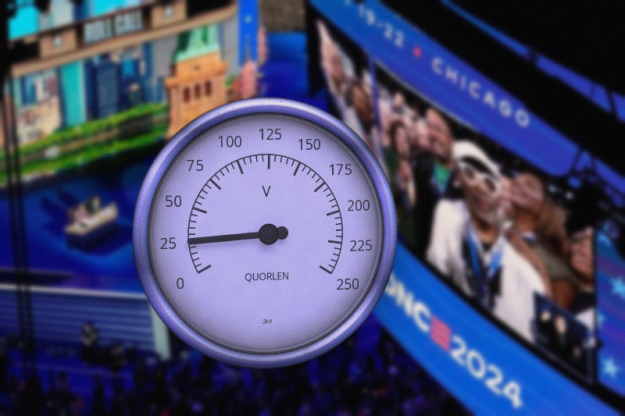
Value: 25 V
